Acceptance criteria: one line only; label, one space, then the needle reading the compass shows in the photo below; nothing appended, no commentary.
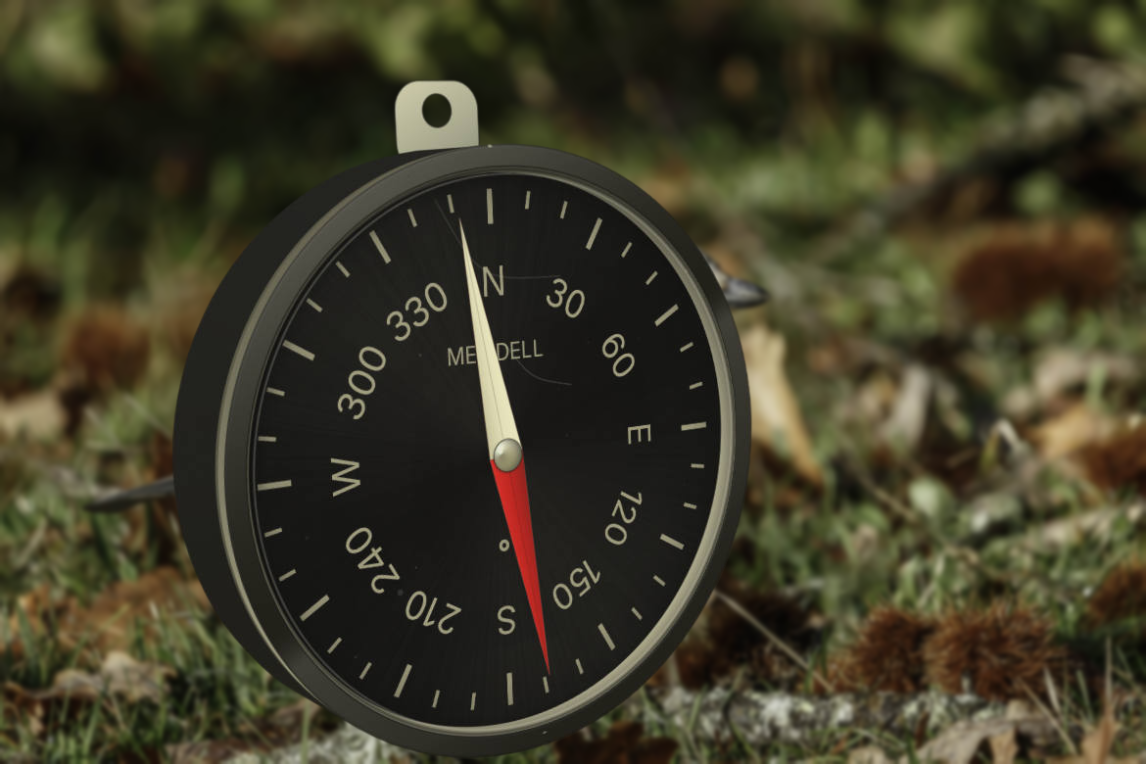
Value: 170 °
